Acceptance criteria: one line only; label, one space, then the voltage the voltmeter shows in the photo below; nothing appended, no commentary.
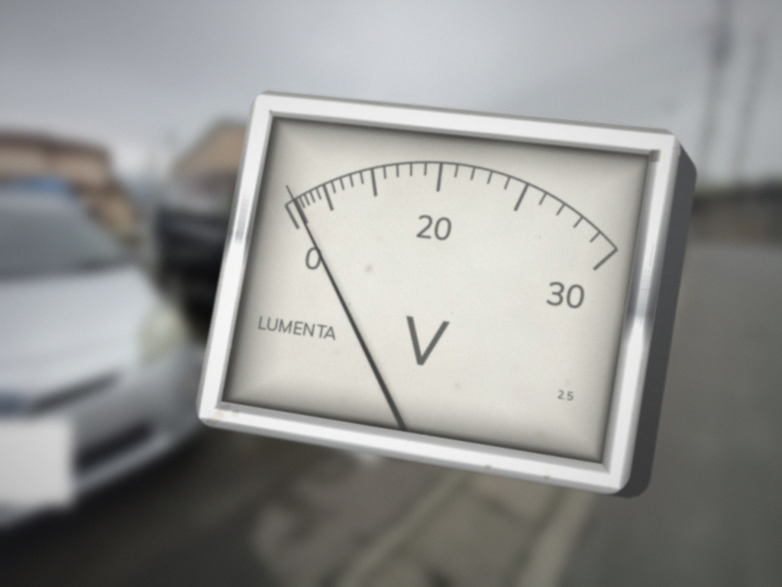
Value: 5 V
